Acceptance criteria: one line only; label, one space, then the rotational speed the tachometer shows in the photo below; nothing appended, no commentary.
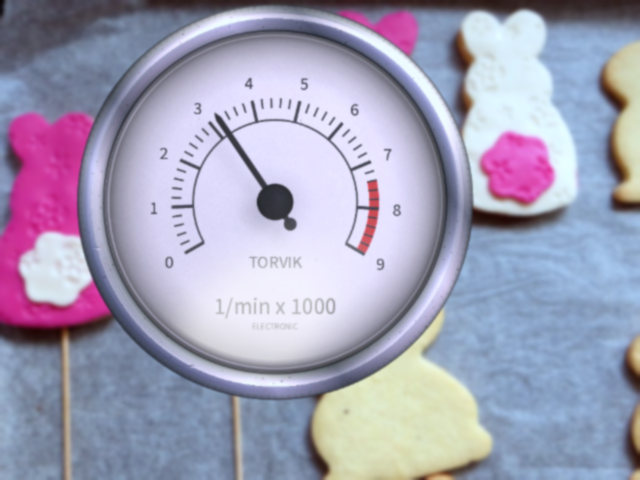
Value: 3200 rpm
